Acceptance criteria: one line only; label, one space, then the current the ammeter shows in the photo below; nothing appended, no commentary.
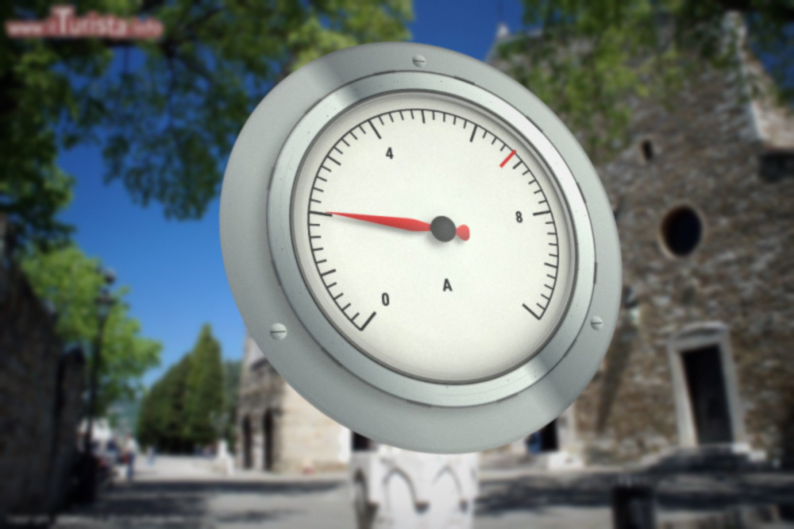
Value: 2 A
